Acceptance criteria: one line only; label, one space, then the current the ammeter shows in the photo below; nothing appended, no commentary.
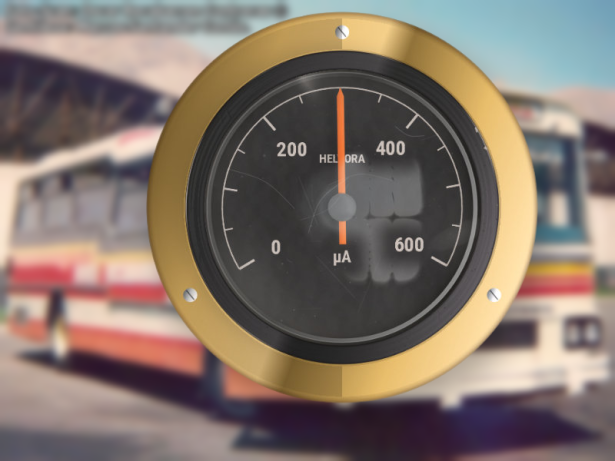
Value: 300 µA
